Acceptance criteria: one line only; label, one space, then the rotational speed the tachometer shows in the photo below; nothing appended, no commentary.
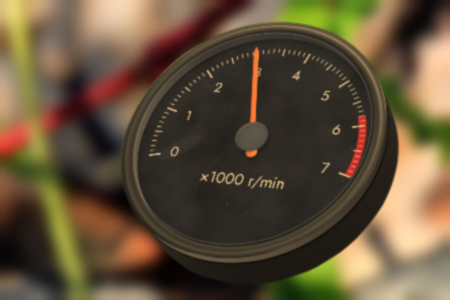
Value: 3000 rpm
